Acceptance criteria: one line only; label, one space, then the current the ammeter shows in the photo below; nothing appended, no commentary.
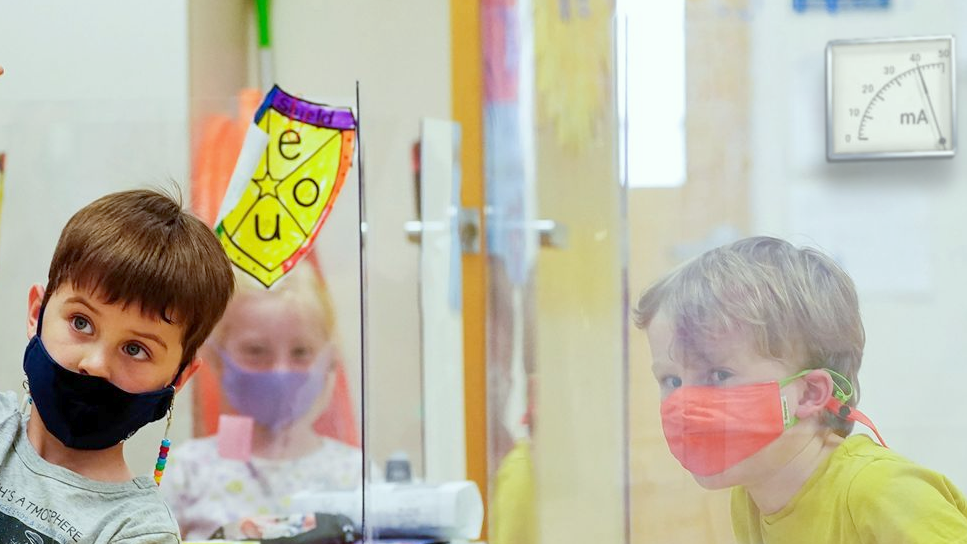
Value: 40 mA
